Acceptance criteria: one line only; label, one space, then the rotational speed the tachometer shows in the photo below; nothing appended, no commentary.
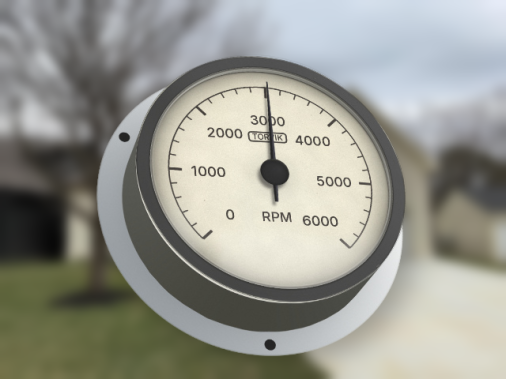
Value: 3000 rpm
